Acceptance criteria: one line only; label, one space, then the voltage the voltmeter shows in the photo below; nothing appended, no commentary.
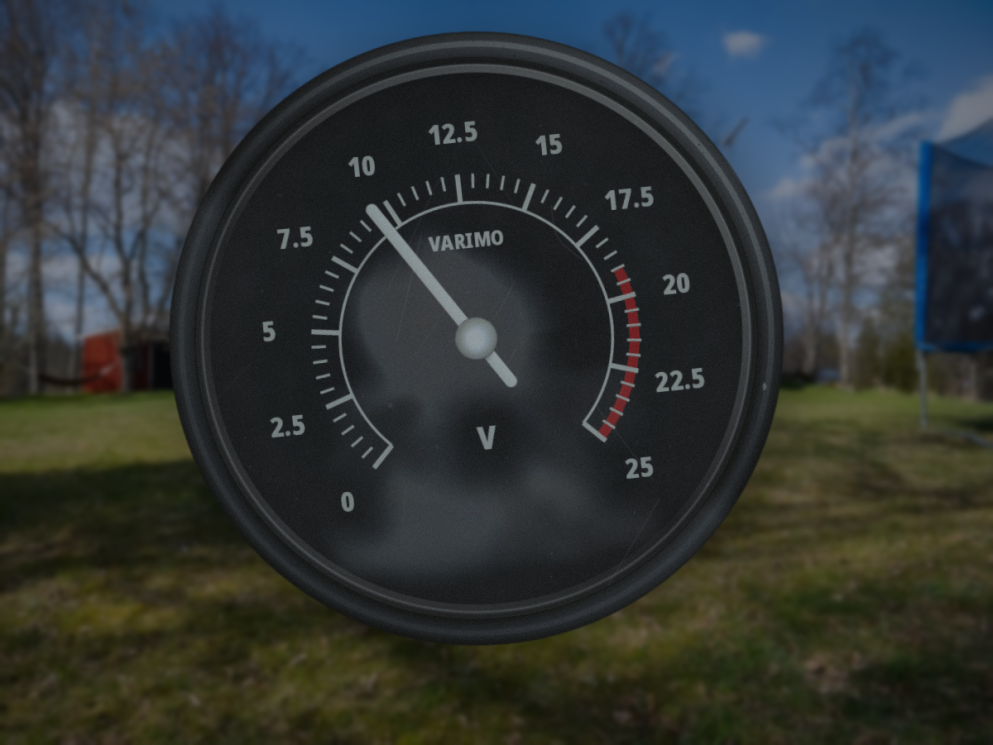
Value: 9.5 V
